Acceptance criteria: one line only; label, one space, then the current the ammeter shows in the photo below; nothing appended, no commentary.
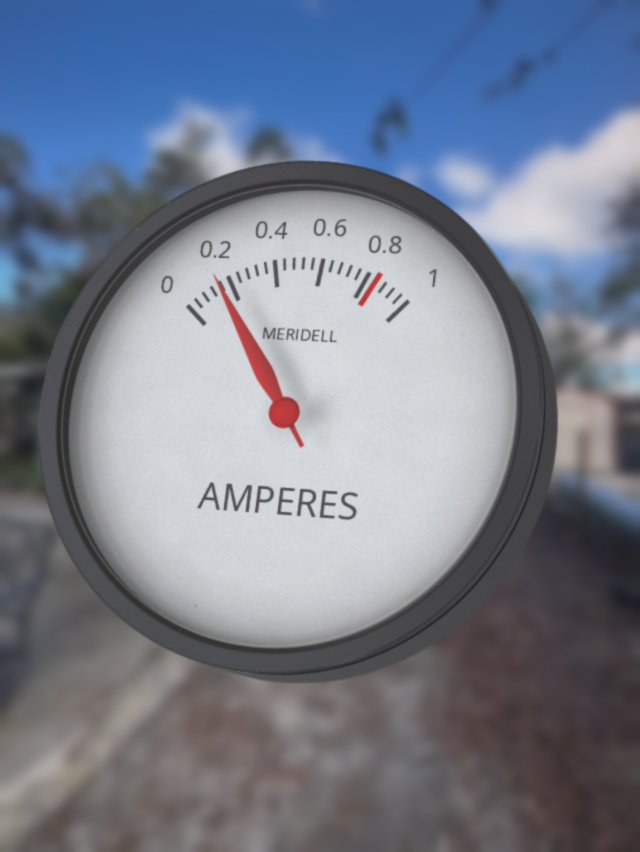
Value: 0.16 A
